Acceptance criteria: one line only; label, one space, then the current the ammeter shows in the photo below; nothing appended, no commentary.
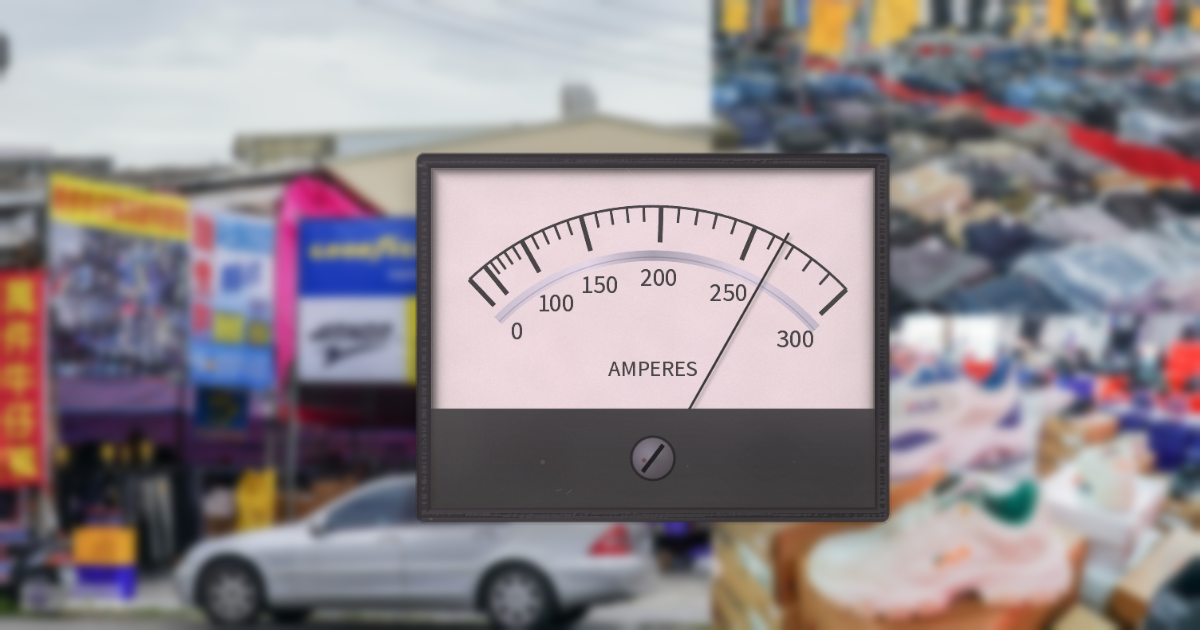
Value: 265 A
